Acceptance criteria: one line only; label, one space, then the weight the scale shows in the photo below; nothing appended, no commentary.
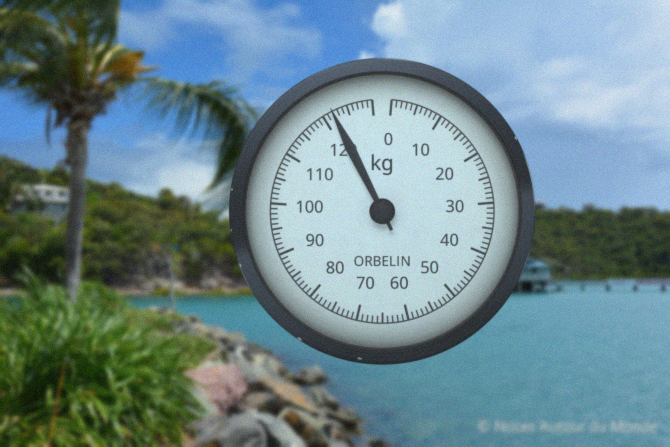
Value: 122 kg
